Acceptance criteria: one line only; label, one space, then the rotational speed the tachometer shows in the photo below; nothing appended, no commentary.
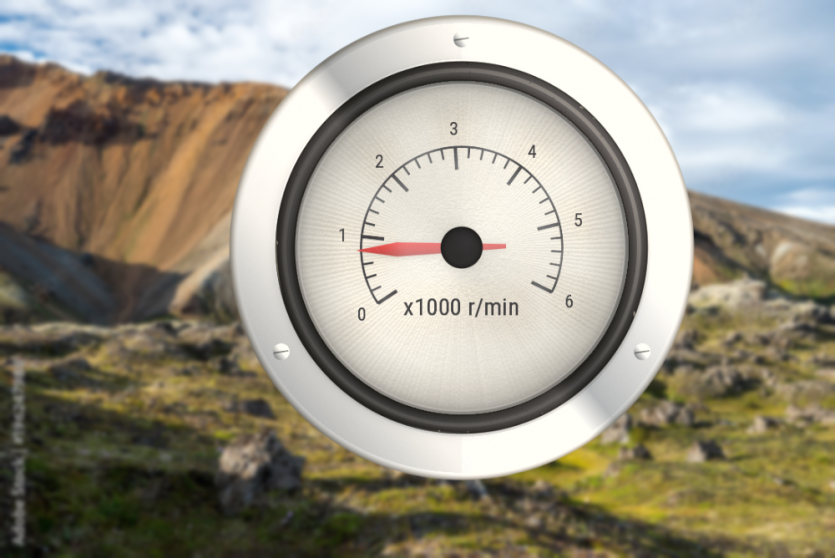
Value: 800 rpm
